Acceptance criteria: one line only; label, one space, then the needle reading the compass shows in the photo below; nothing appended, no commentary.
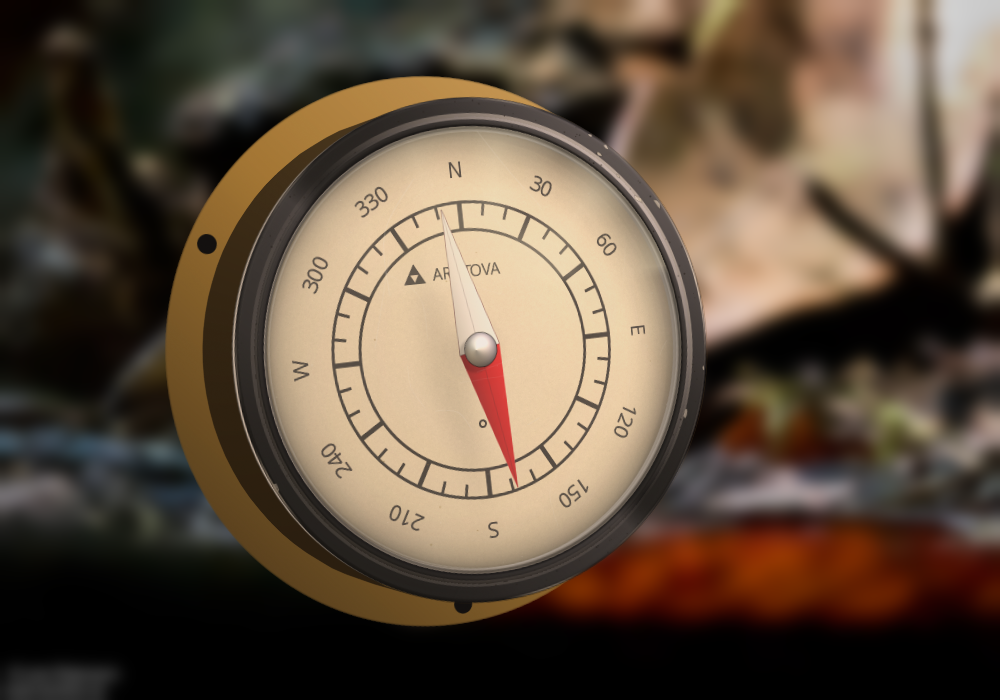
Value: 170 °
